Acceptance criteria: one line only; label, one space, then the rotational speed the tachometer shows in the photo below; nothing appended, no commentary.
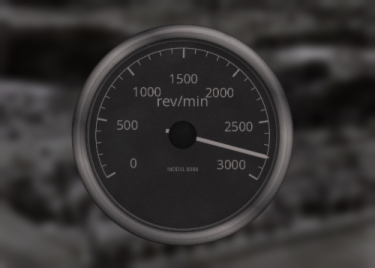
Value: 2800 rpm
